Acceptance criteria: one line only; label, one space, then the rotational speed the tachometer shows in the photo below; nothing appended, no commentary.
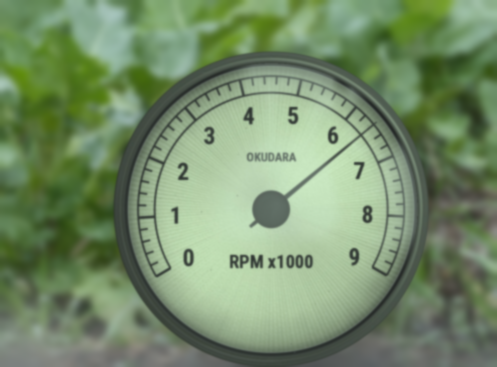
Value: 6400 rpm
